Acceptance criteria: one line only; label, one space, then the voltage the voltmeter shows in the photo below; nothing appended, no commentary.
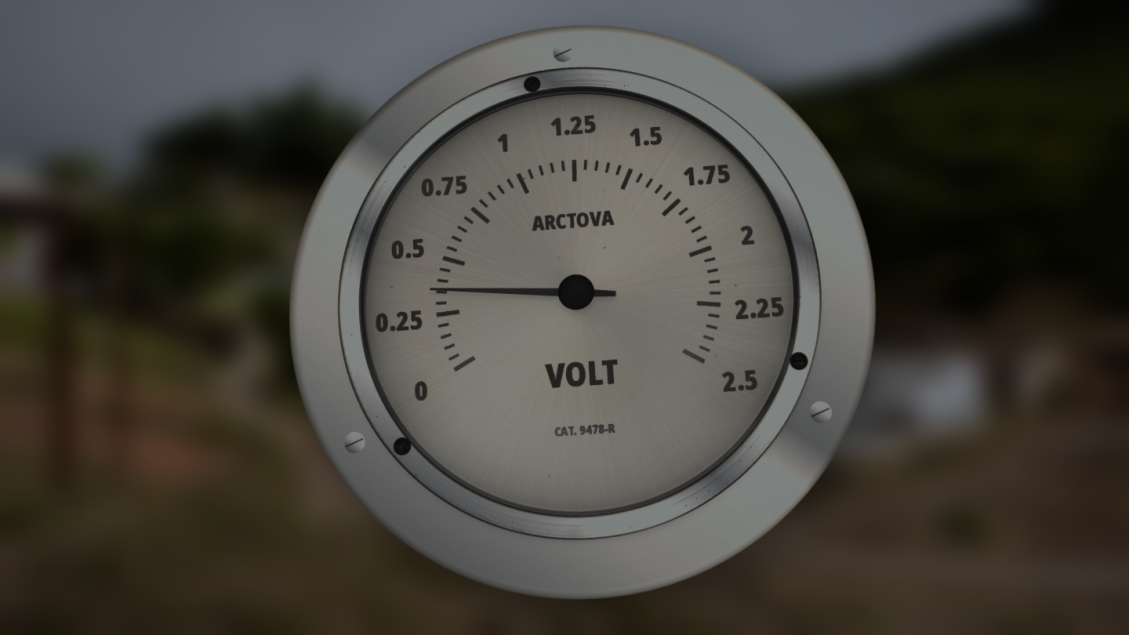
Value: 0.35 V
